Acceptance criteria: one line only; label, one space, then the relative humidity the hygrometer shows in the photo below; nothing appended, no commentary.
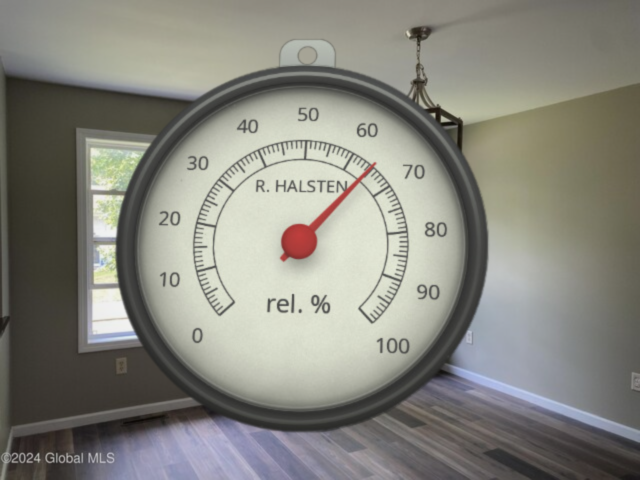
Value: 65 %
